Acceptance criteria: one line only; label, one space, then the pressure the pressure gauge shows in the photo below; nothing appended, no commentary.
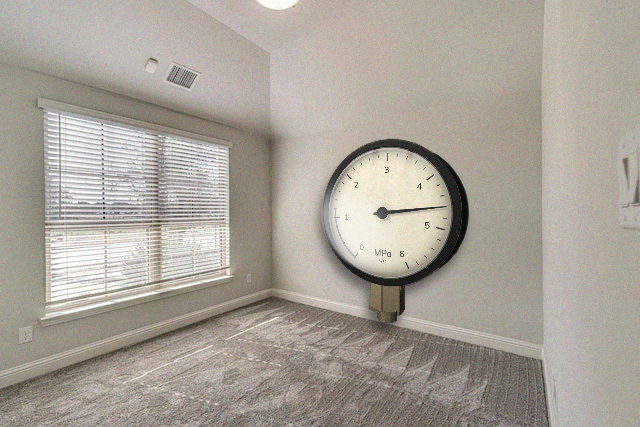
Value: 4.6 MPa
